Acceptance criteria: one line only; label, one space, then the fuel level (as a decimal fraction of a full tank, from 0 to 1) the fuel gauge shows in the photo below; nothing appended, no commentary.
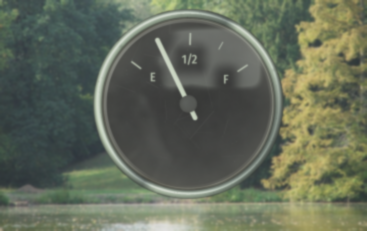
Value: 0.25
